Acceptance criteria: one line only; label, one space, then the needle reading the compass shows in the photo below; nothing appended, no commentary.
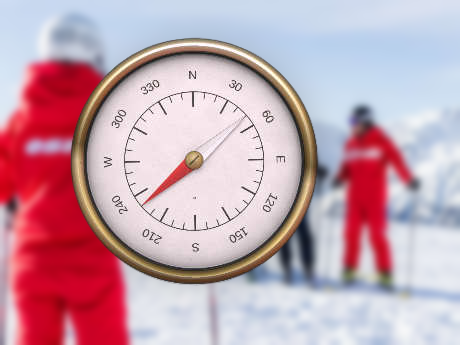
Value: 230 °
